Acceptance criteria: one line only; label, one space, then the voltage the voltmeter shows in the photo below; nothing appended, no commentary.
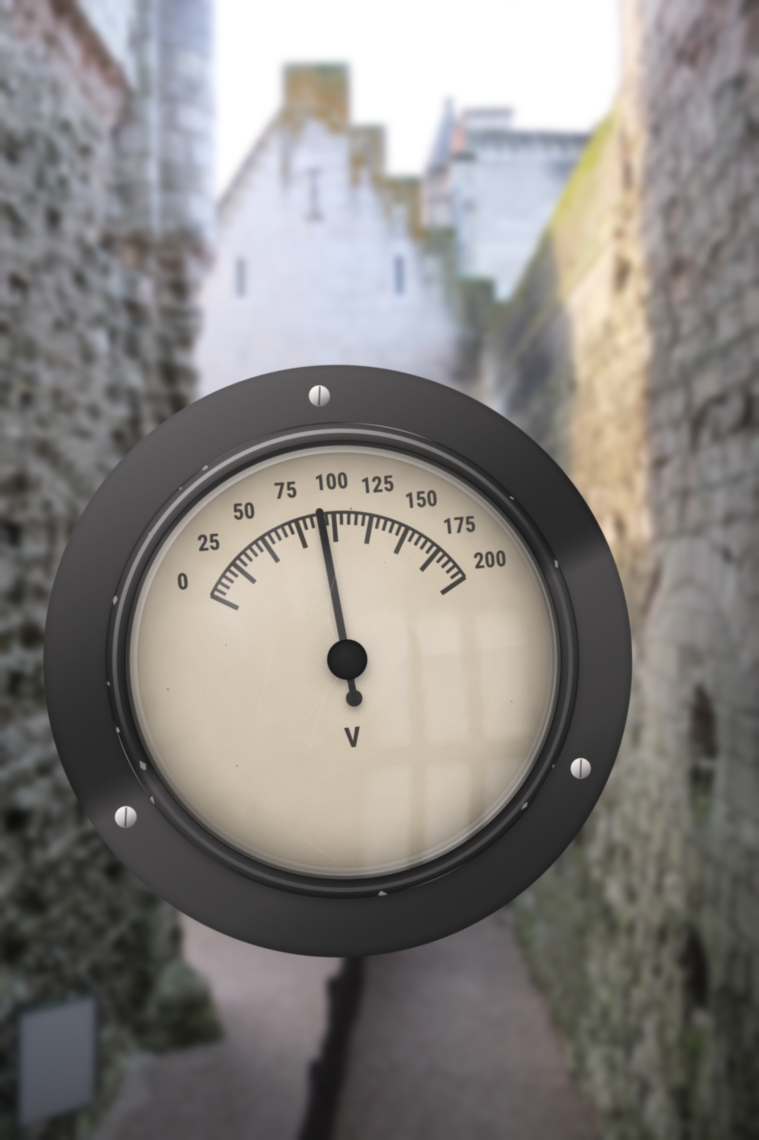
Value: 90 V
